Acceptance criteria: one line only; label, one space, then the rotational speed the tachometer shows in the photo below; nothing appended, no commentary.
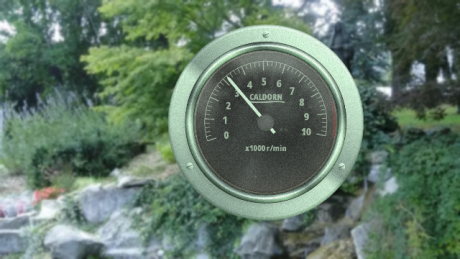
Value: 3200 rpm
